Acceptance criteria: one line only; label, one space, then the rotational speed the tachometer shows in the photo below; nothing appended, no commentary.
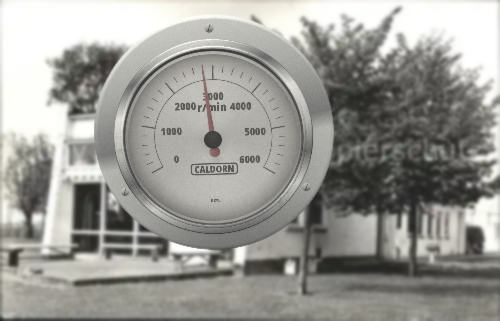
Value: 2800 rpm
